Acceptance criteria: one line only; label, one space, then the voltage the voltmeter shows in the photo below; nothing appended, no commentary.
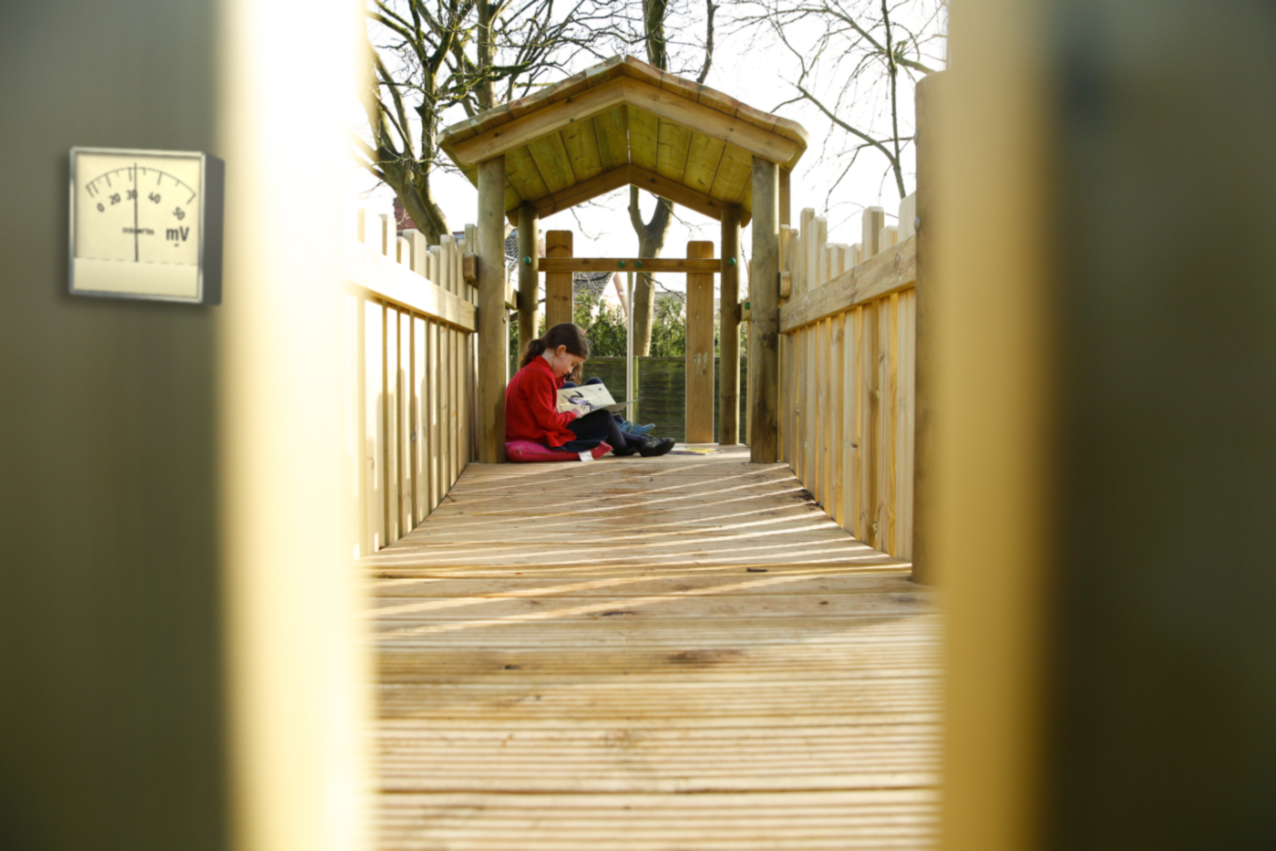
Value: 32.5 mV
